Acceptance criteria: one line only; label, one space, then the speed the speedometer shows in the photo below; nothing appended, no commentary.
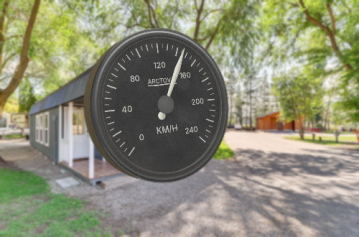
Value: 145 km/h
